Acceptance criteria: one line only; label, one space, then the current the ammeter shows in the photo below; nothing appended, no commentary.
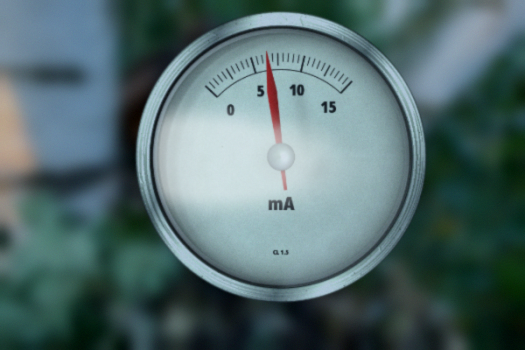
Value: 6.5 mA
